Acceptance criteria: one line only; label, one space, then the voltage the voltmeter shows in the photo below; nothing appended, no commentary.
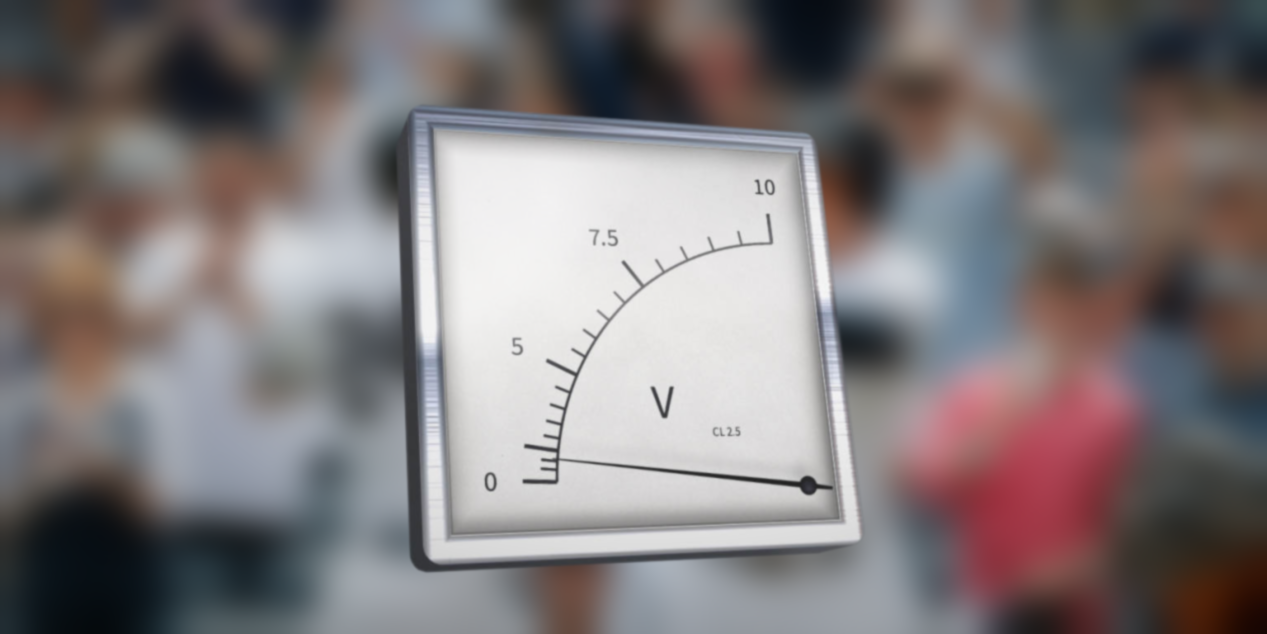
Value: 2 V
